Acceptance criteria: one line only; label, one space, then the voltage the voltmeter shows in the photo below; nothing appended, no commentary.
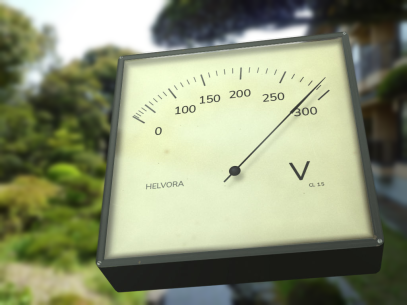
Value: 290 V
